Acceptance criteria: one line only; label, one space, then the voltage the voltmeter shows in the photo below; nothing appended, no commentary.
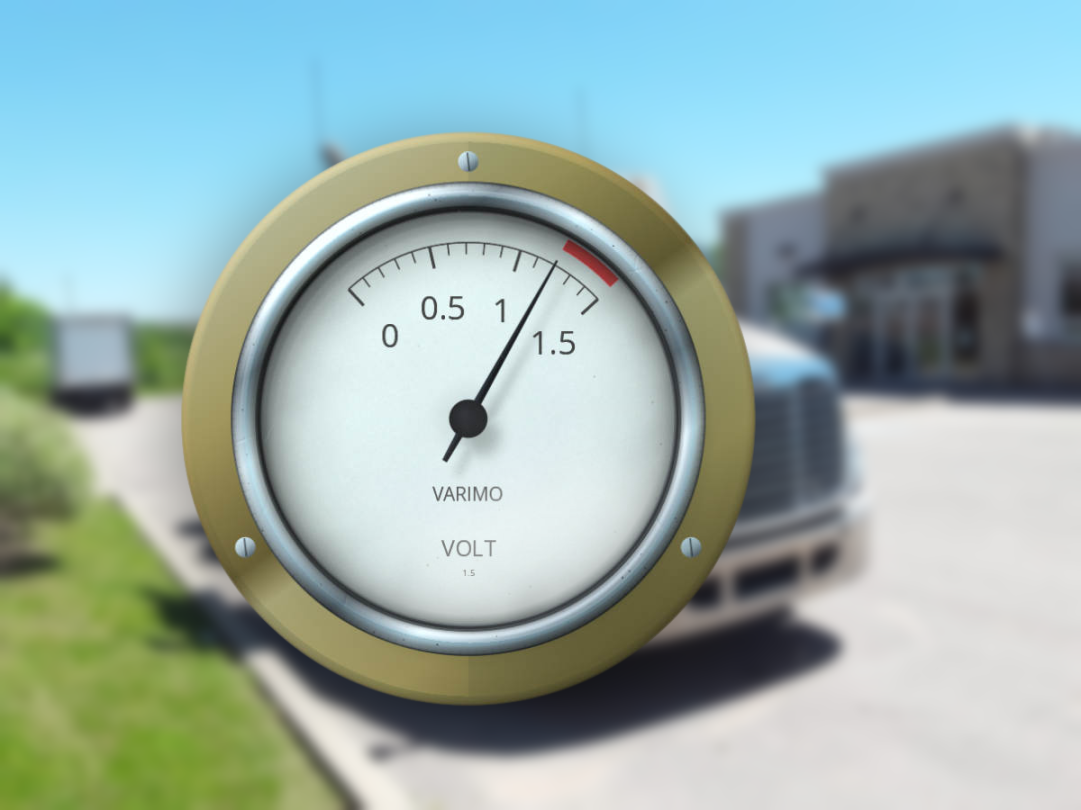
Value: 1.2 V
